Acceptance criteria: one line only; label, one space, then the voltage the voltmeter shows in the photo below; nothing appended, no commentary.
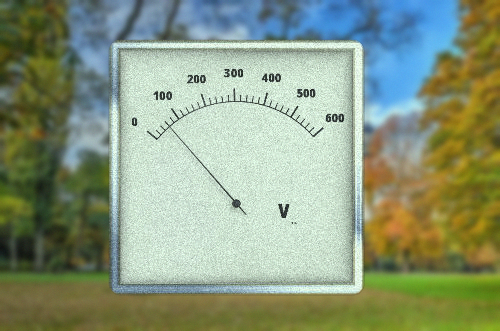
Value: 60 V
